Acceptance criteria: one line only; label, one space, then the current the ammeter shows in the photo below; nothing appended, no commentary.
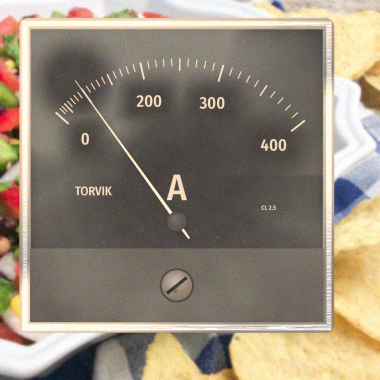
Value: 100 A
